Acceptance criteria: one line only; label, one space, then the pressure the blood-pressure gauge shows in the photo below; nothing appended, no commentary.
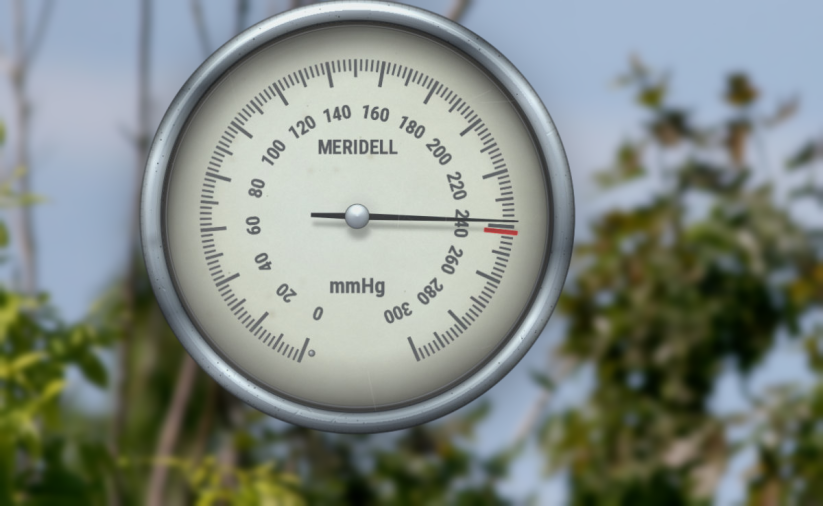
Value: 238 mmHg
